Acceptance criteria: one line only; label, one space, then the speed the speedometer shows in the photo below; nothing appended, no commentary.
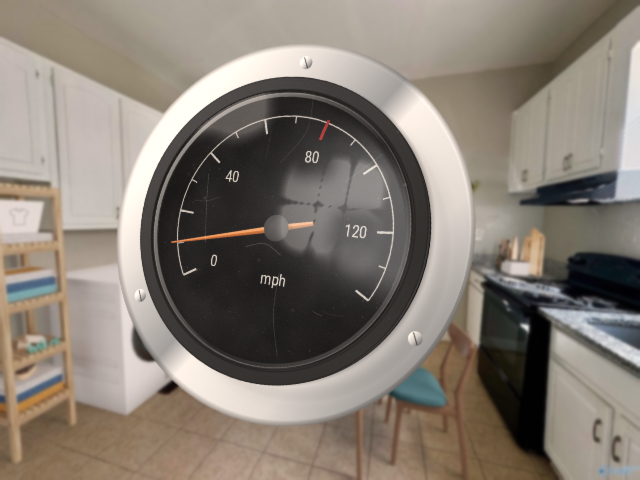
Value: 10 mph
